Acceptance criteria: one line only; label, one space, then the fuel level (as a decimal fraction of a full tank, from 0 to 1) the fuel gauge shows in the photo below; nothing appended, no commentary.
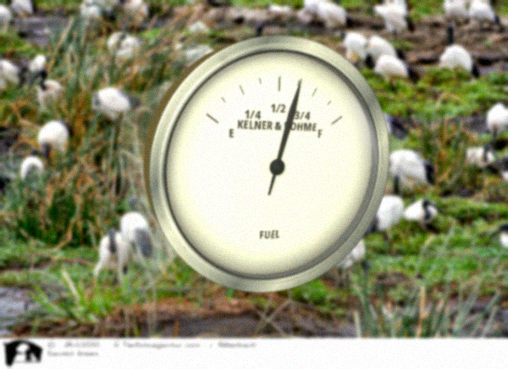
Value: 0.625
